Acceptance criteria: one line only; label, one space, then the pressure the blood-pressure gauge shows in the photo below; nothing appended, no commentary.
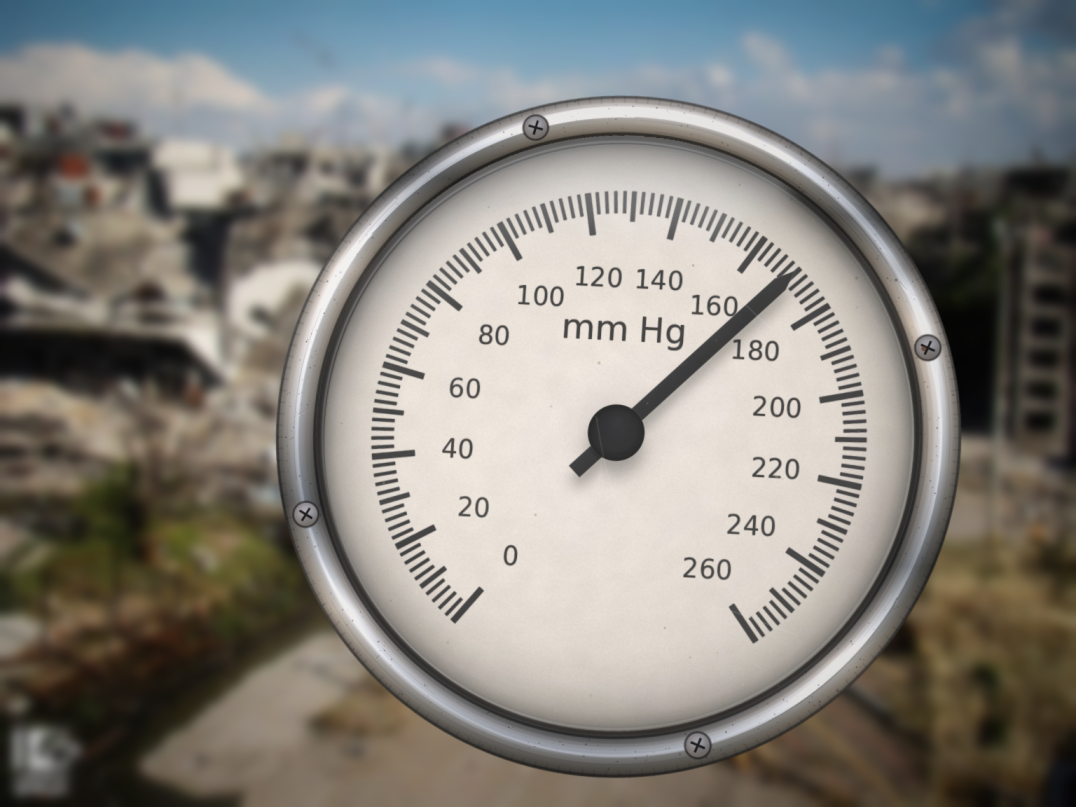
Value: 170 mmHg
